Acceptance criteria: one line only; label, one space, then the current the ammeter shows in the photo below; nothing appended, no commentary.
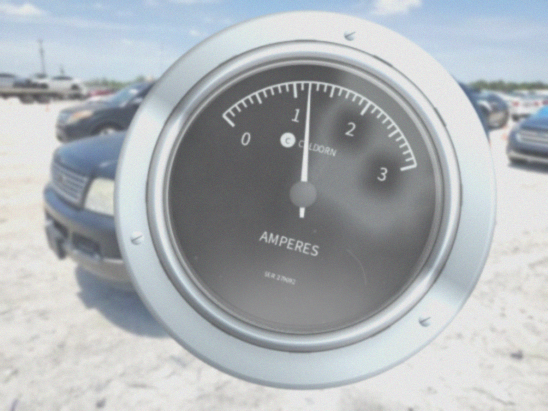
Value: 1.2 A
